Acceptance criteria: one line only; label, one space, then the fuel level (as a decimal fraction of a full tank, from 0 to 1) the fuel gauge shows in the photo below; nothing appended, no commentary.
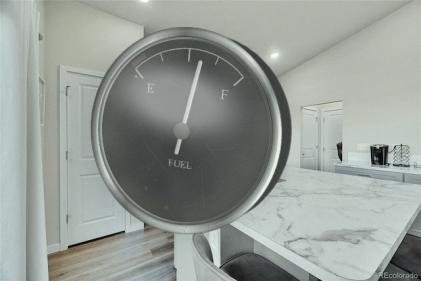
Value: 0.625
